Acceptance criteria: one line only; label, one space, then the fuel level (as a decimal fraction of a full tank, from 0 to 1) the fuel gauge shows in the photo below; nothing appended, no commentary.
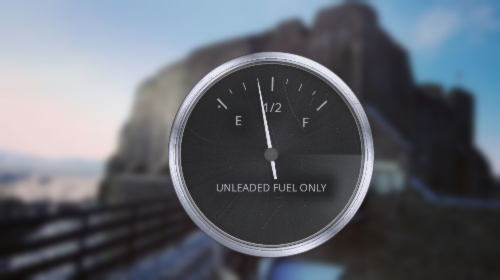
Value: 0.375
